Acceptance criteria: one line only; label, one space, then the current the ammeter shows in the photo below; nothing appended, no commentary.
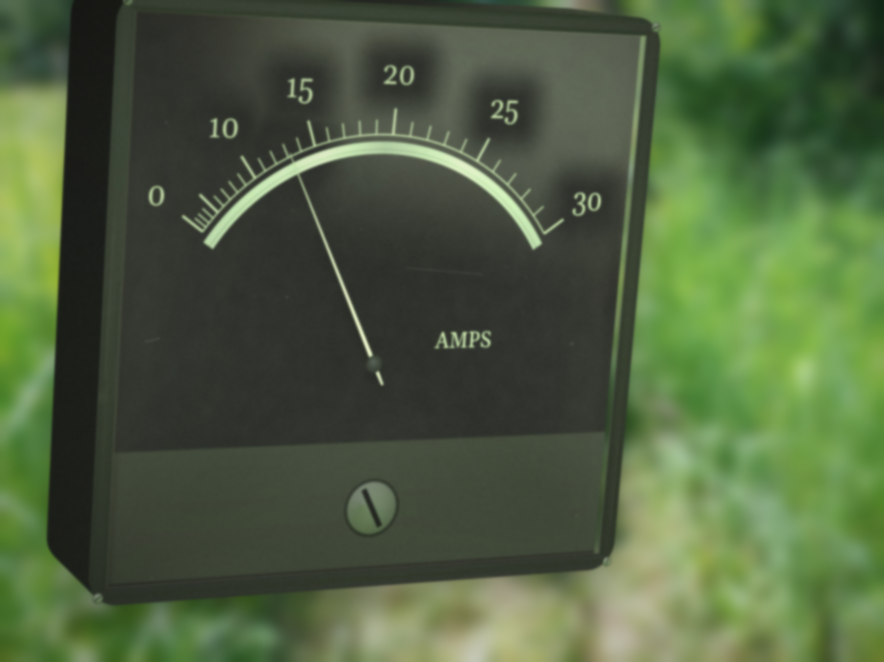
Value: 13 A
